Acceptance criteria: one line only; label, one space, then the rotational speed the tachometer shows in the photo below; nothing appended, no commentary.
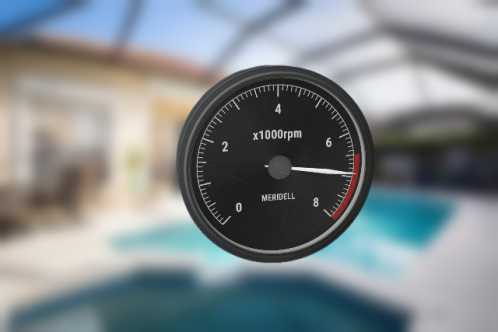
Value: 6900 rpm
